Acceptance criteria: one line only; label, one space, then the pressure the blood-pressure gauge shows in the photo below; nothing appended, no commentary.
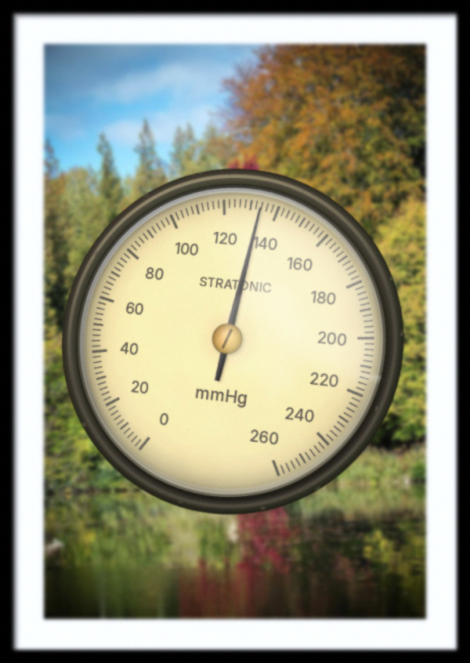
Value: 134 mmHg
